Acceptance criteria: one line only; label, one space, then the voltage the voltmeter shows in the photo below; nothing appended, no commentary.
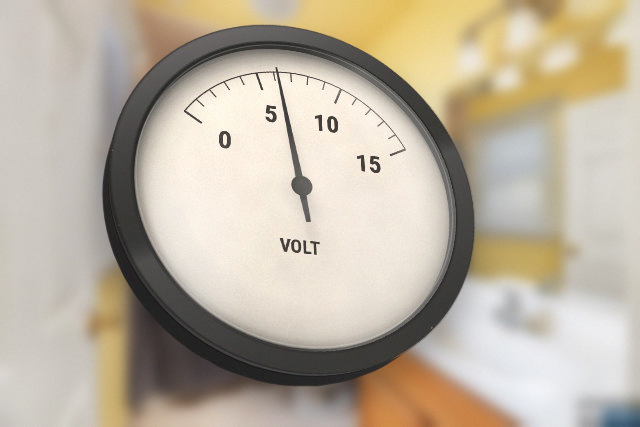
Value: 6 V
